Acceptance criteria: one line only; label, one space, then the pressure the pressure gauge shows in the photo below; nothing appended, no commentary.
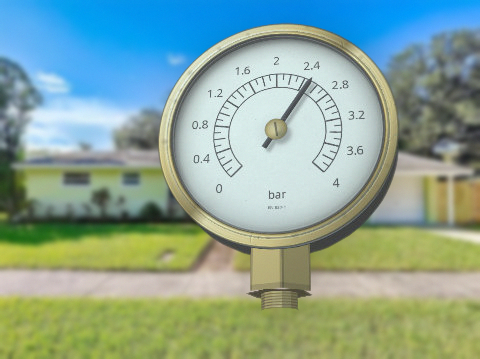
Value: 2.5 bar
